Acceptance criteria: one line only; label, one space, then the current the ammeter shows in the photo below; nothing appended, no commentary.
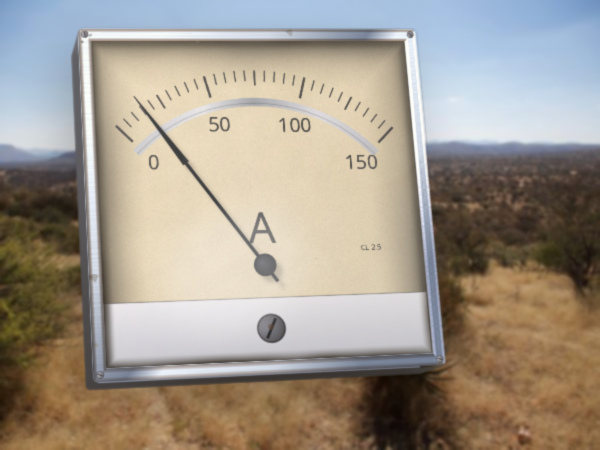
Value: 15 A
